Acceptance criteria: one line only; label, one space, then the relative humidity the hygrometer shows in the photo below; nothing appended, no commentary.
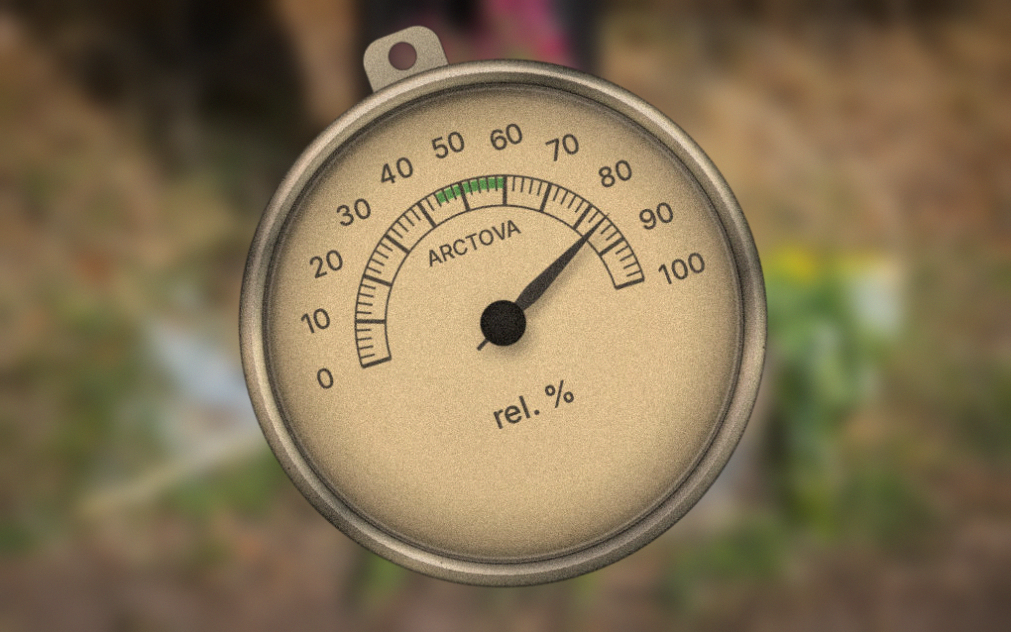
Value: 84 %
